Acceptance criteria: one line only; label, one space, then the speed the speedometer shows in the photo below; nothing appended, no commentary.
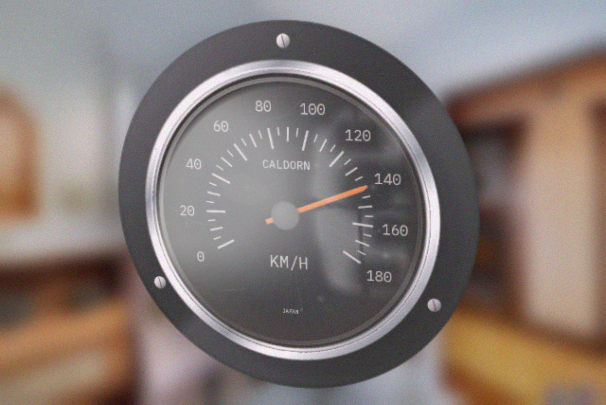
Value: 140 km/h
